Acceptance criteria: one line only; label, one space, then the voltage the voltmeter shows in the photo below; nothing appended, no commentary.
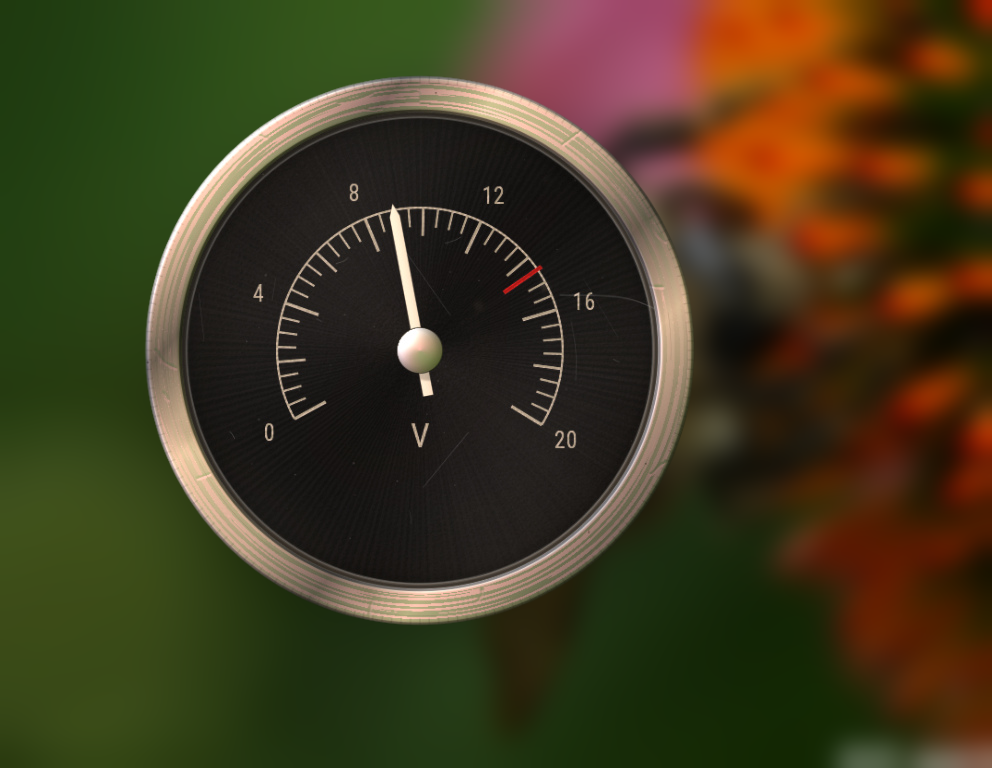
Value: 9 V
